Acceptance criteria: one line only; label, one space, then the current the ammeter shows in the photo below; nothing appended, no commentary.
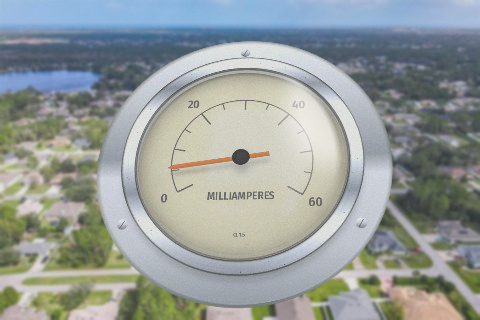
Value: 5 mA
